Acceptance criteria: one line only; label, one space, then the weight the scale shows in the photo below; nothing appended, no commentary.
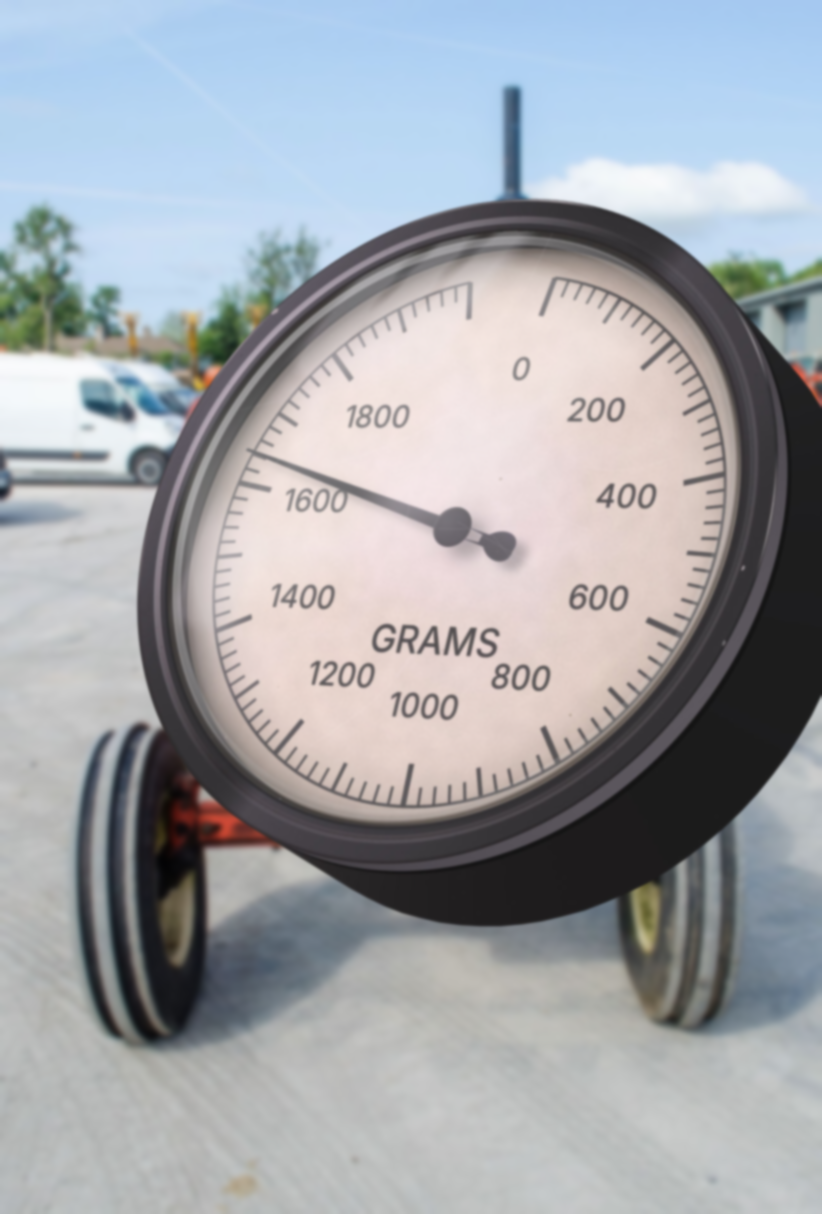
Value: 1640 g
